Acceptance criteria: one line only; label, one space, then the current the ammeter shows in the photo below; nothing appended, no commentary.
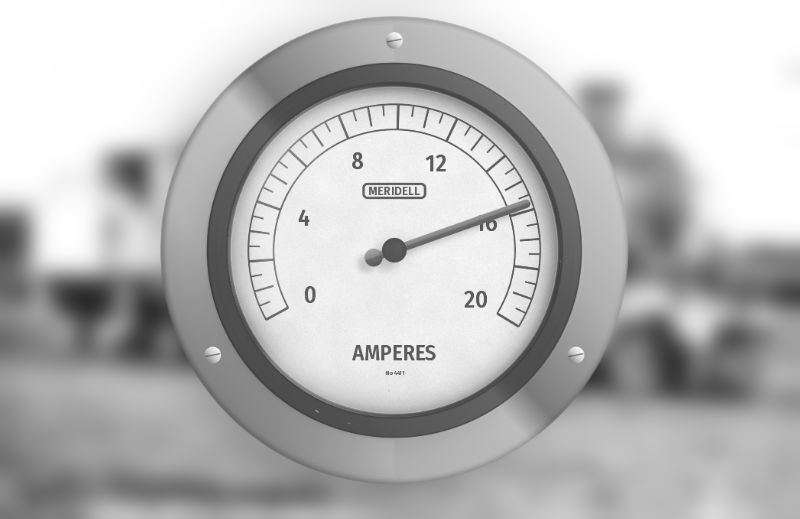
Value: 15.75 A
